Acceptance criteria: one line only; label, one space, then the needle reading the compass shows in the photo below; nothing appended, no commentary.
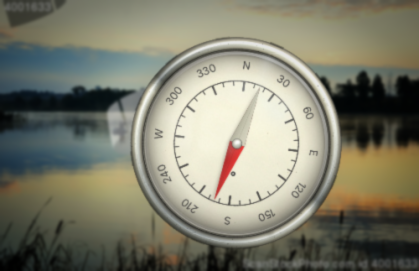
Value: 195 °
